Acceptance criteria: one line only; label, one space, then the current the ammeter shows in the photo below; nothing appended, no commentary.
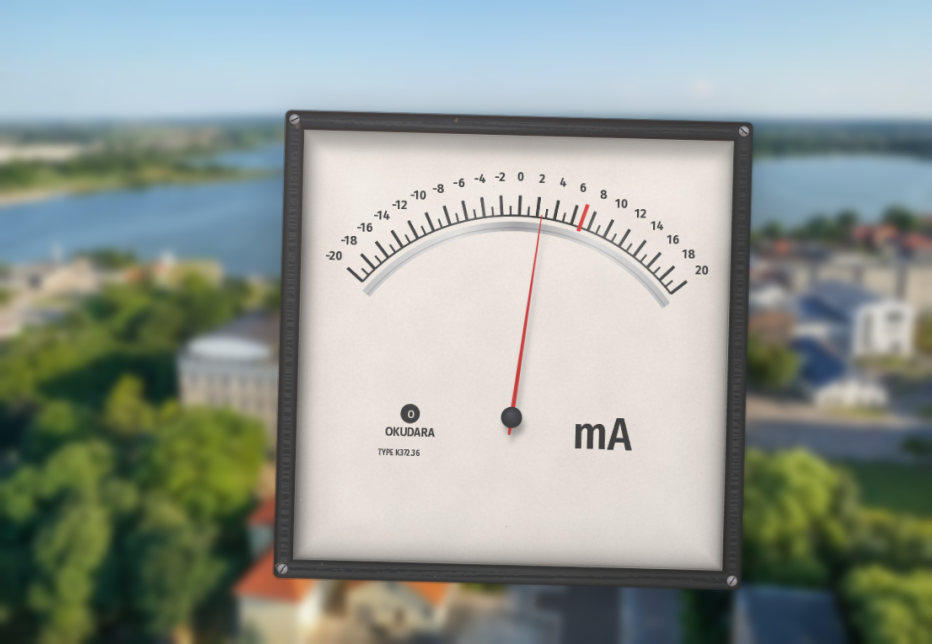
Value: 2.5 mA
